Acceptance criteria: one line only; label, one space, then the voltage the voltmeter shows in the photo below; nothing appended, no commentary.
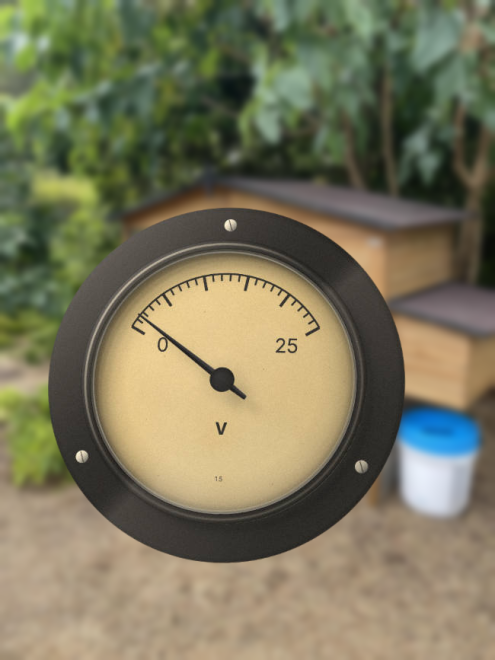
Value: 1.5 V
